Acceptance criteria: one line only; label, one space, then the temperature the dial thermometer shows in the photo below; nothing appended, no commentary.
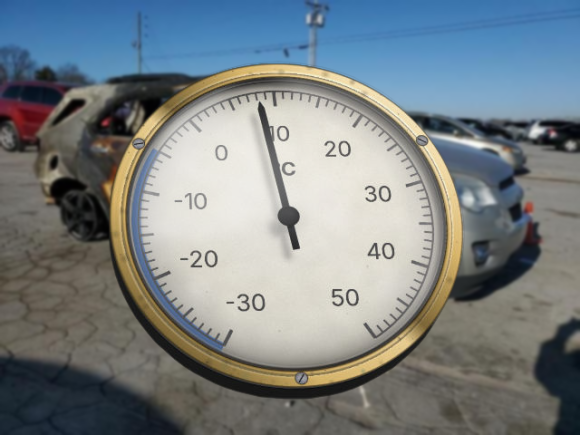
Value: 8 °C
